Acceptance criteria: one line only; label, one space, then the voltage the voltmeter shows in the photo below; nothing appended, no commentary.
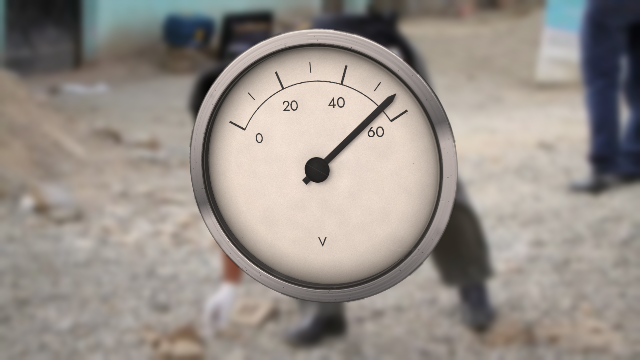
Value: 55 V
